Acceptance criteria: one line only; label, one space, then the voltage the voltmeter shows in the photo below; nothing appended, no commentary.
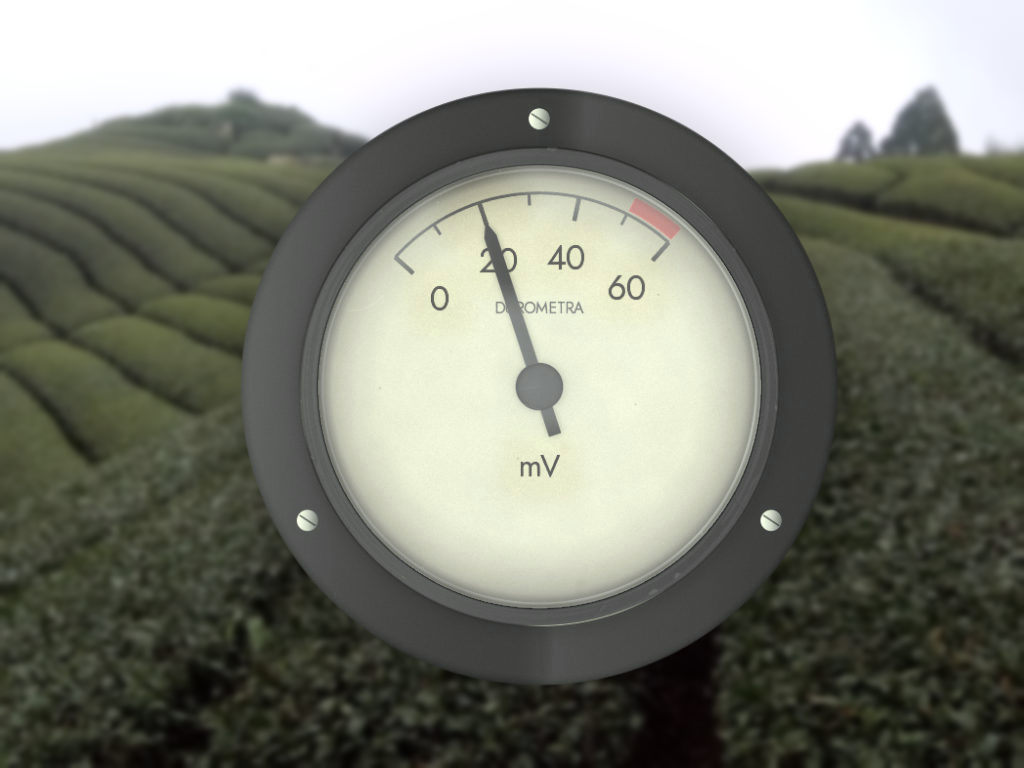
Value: 20 mV
